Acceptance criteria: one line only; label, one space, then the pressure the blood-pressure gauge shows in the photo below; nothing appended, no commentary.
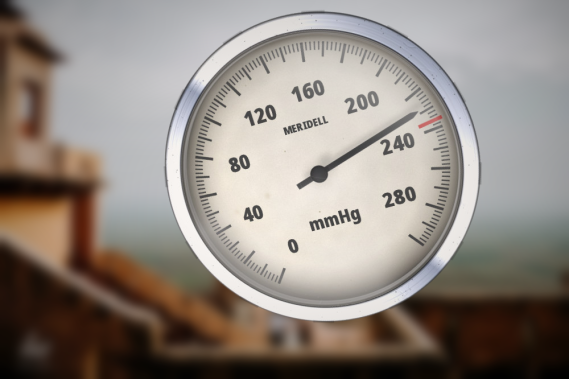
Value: 228 mmHg
